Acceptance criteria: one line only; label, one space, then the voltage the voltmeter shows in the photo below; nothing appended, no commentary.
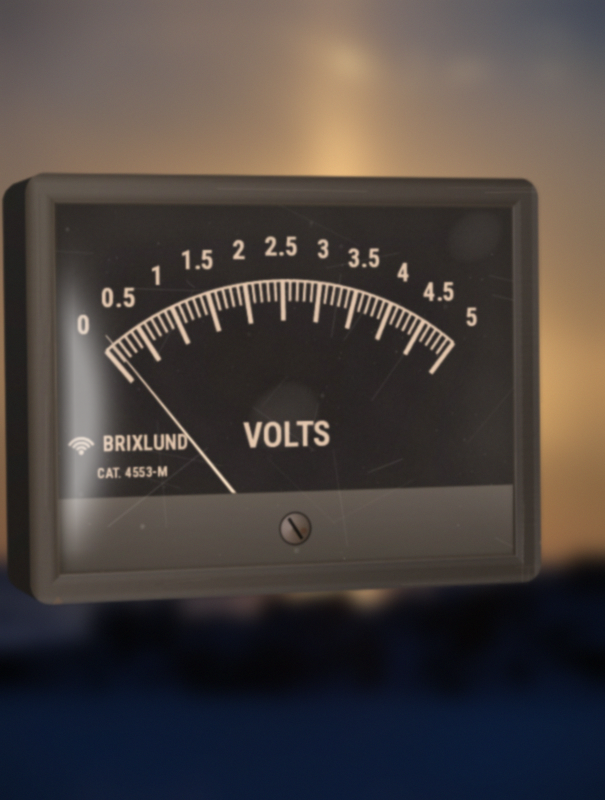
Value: 0.1 V
